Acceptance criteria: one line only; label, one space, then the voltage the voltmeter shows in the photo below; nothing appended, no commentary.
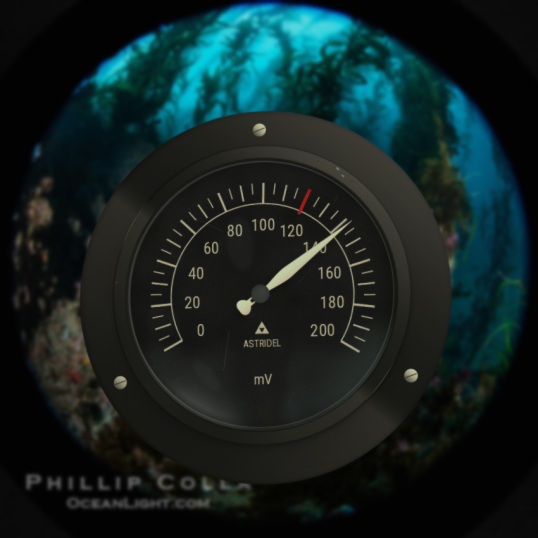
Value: 142.5 mV
